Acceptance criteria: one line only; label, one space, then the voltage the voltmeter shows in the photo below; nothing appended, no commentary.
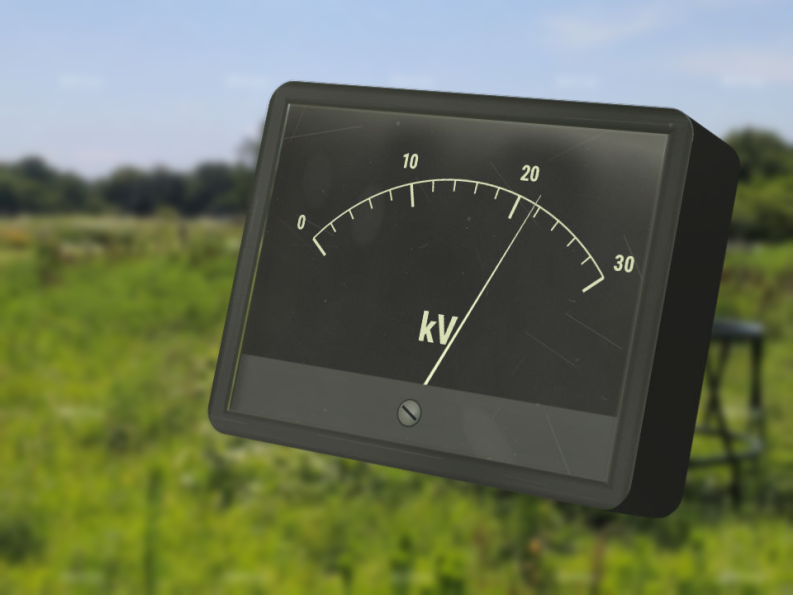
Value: 22 kV
